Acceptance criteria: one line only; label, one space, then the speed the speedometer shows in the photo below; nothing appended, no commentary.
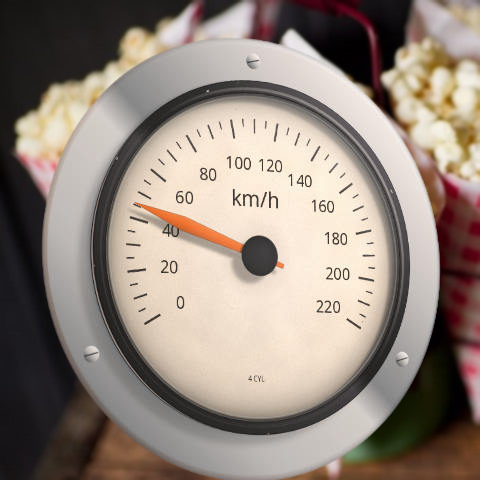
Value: 45 km/h
